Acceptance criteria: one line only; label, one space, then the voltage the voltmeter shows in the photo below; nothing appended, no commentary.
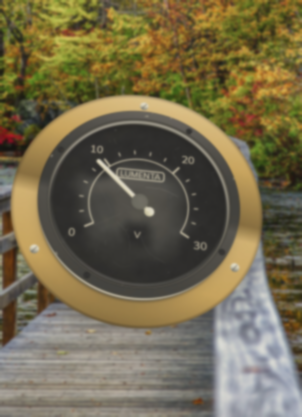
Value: 9 V
